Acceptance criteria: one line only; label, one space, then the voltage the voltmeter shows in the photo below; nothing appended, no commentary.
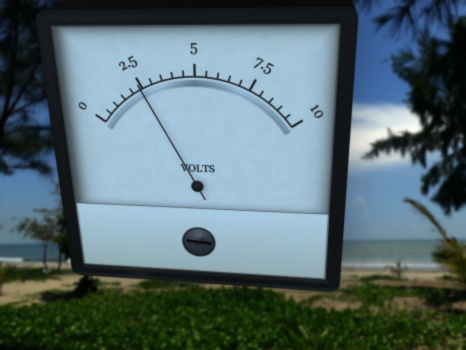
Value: 2.5 V
